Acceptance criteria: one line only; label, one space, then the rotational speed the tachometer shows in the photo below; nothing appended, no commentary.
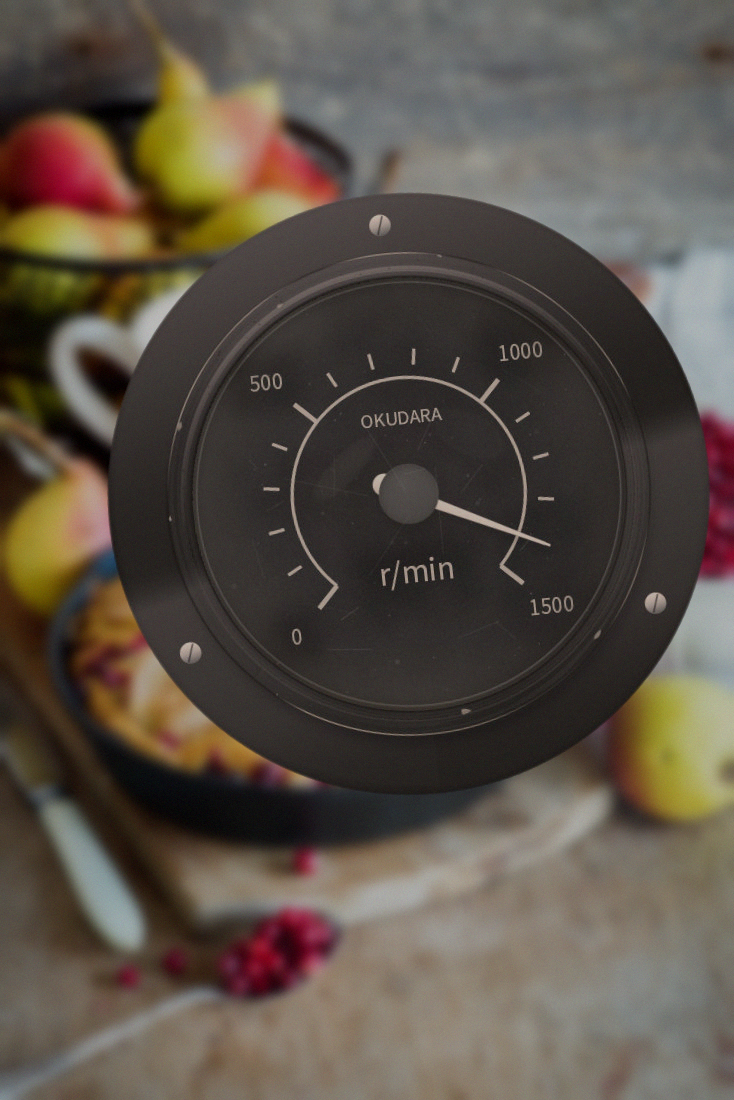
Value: 1400 rpm
